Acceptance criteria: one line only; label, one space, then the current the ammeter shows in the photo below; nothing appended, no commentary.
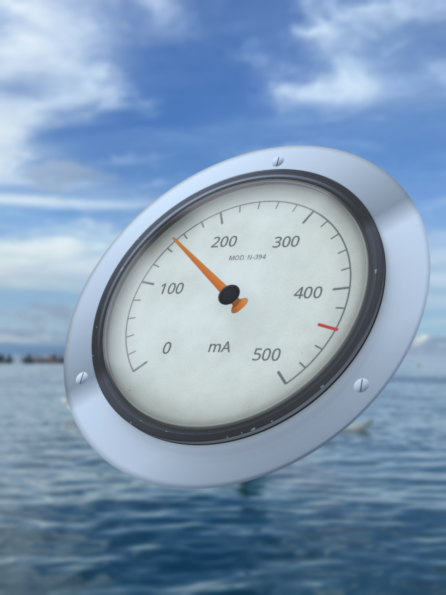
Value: 150 mA
